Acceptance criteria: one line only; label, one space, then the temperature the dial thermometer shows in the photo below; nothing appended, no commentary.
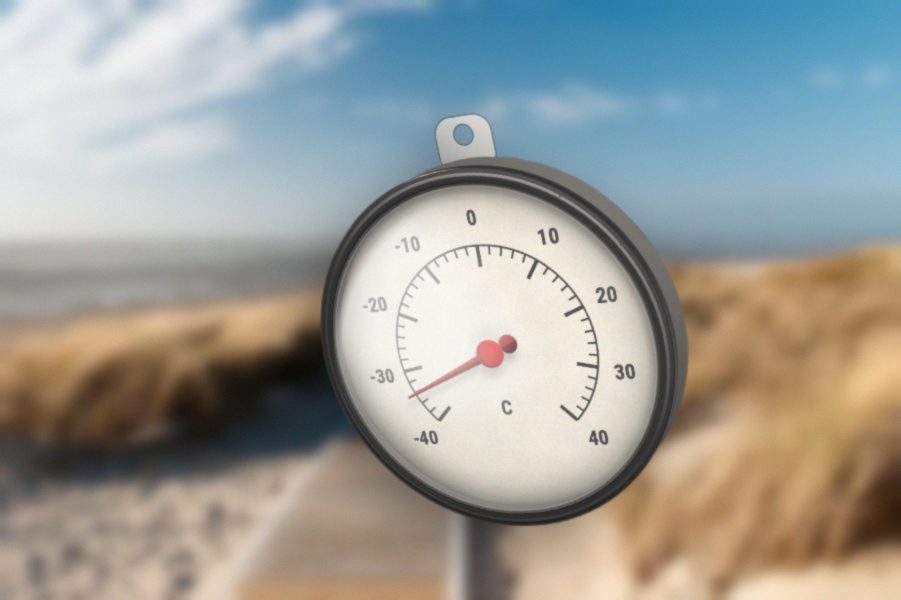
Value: -34 °C
